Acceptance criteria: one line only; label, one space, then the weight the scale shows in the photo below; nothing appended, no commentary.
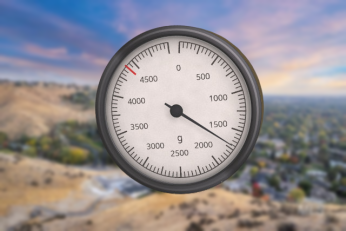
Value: 1700 g
